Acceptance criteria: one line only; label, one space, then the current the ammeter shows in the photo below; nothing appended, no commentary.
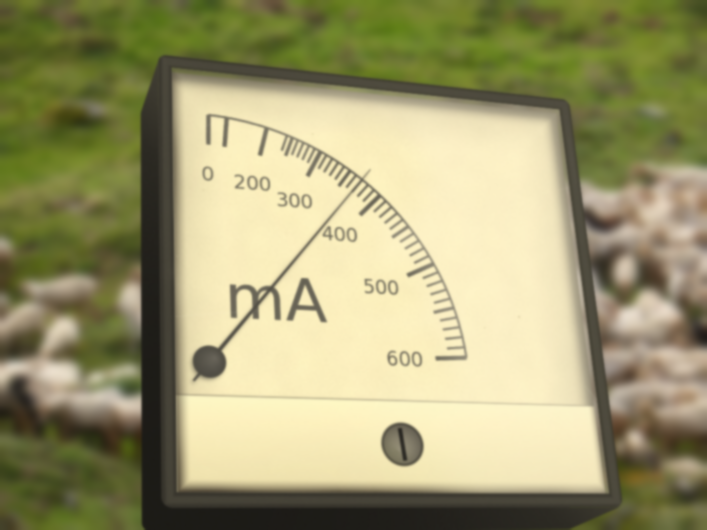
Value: 370 mA
